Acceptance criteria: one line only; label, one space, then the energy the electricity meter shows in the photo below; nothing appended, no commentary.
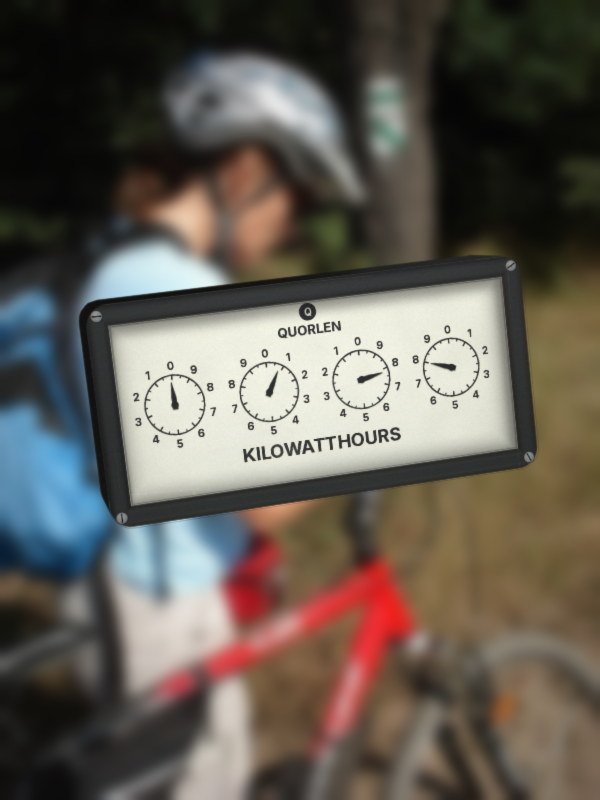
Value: 78 kWh
